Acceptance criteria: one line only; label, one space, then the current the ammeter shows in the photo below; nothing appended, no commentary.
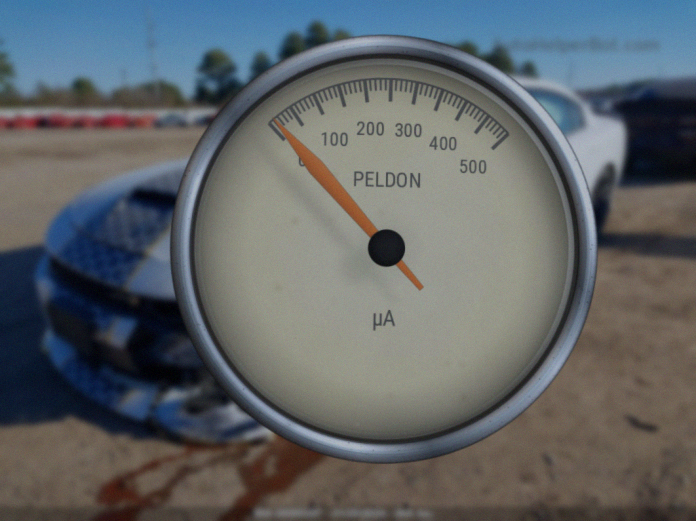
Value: 10 µA
